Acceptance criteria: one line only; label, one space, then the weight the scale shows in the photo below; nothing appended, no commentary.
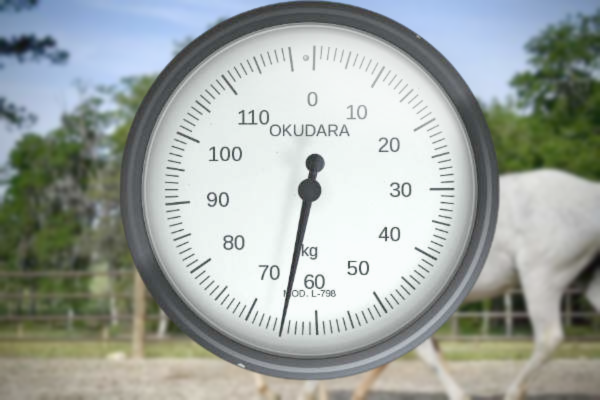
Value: 65 kg
